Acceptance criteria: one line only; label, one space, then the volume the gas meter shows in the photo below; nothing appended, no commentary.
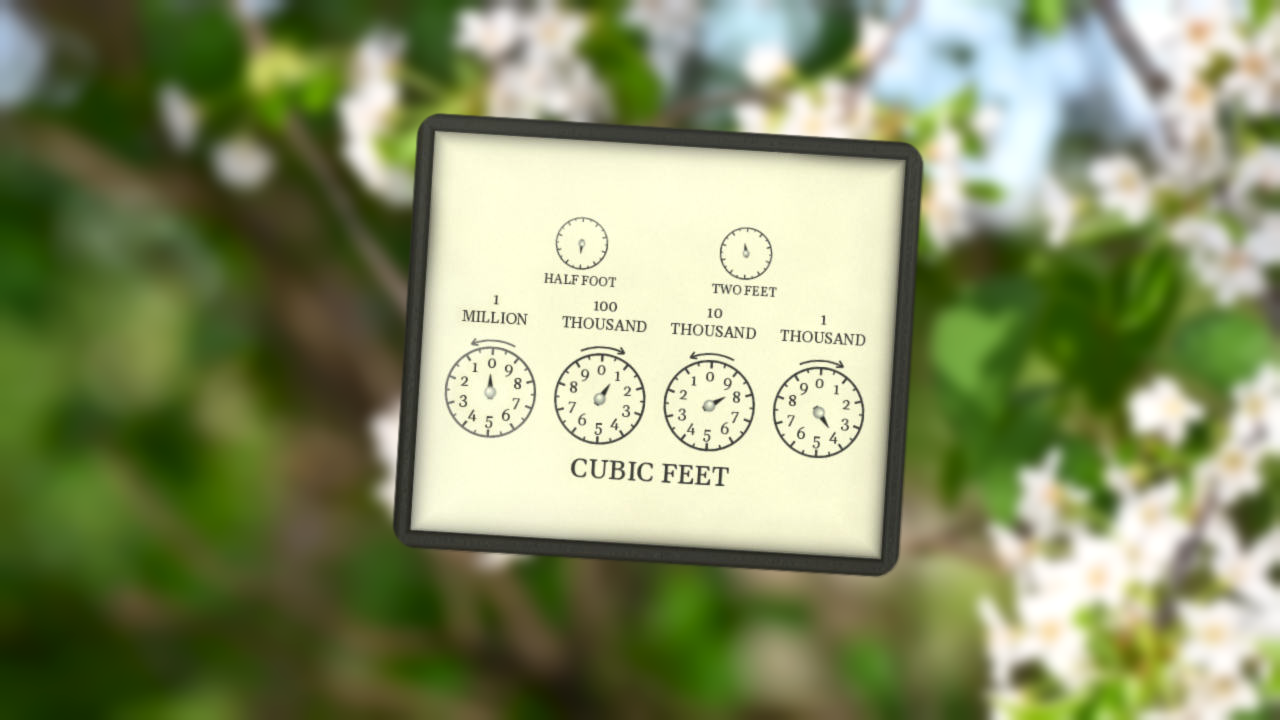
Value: 8400 ft³
